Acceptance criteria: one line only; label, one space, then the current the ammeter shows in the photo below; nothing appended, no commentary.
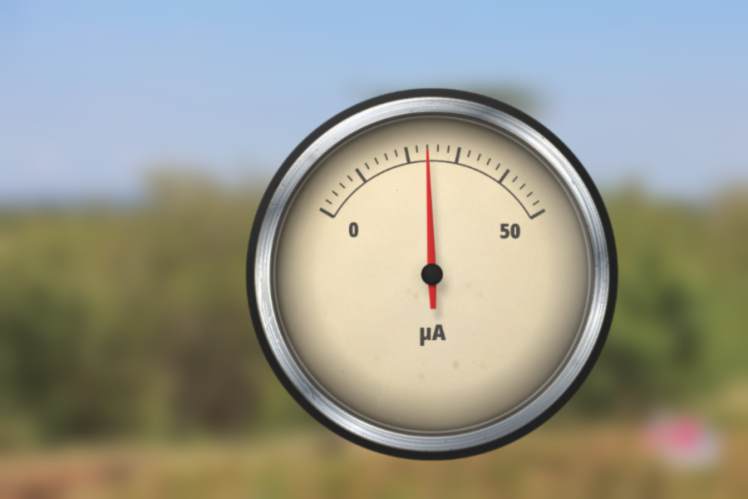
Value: 24 µA
